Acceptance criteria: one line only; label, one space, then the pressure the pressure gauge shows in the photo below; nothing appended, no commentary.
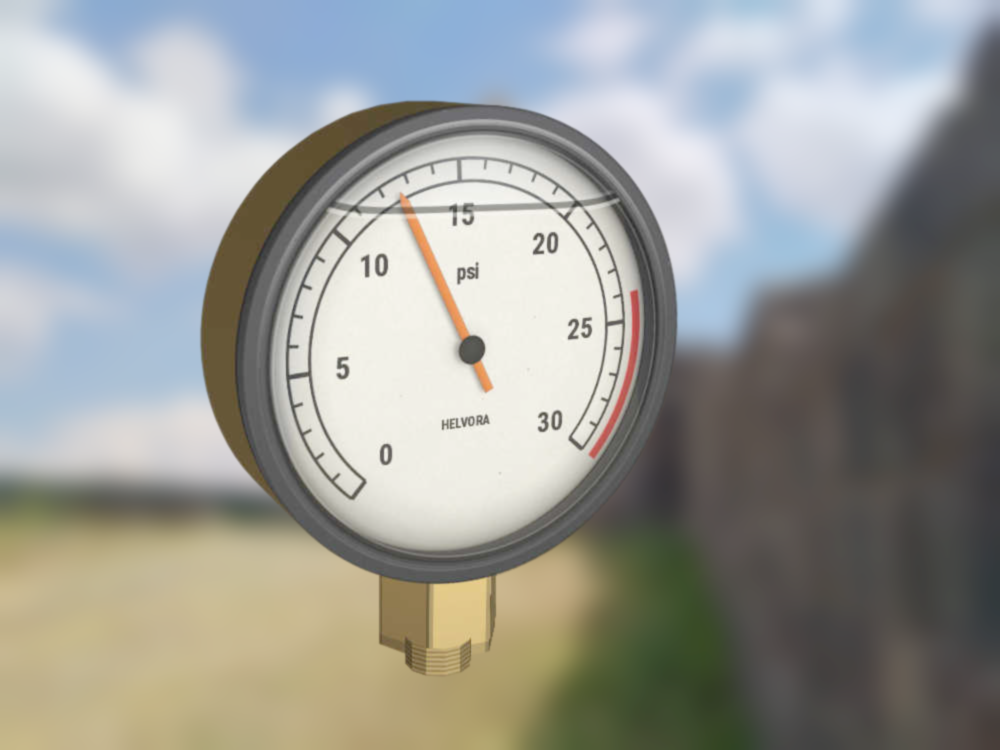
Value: 12.5 psi
